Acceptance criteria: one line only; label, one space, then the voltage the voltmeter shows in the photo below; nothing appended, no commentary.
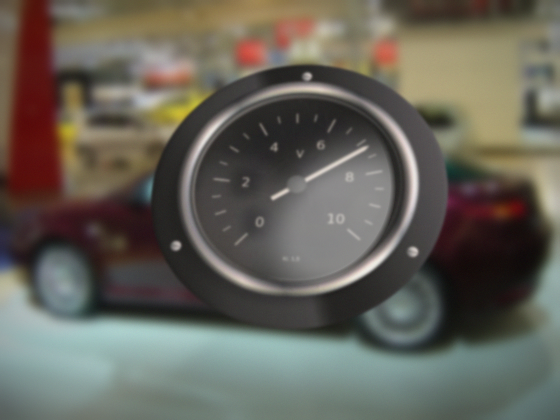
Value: 7.25 V
